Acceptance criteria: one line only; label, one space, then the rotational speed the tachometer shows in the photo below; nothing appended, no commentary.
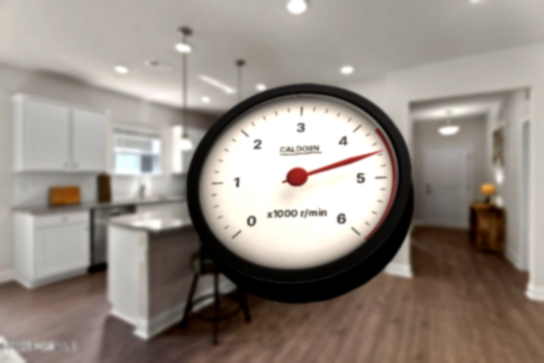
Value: 4600 rpm
